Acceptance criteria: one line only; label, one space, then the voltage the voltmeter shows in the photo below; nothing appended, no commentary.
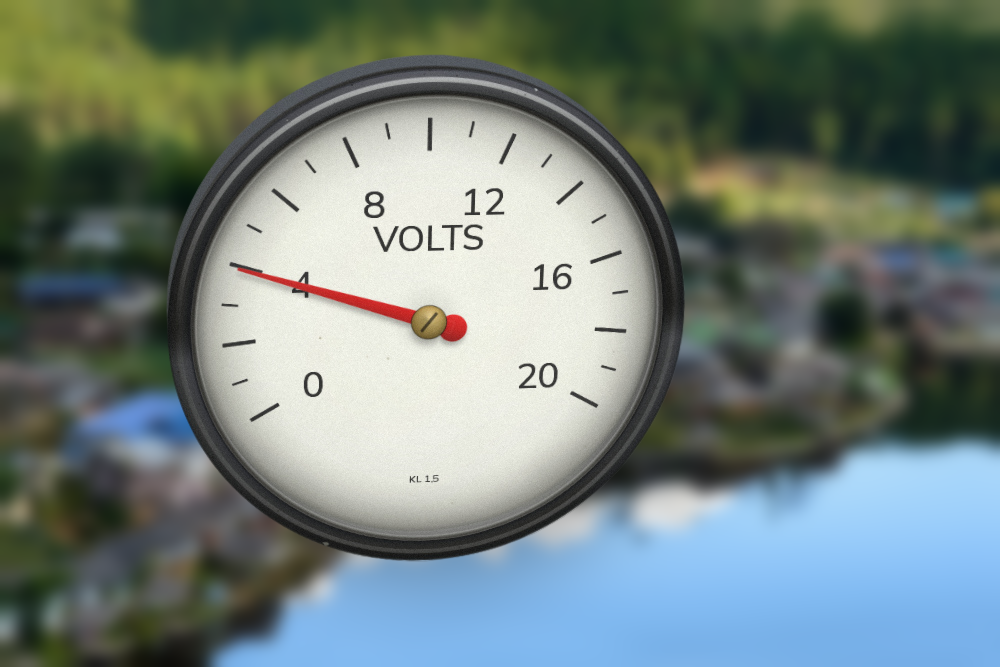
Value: 4 V
